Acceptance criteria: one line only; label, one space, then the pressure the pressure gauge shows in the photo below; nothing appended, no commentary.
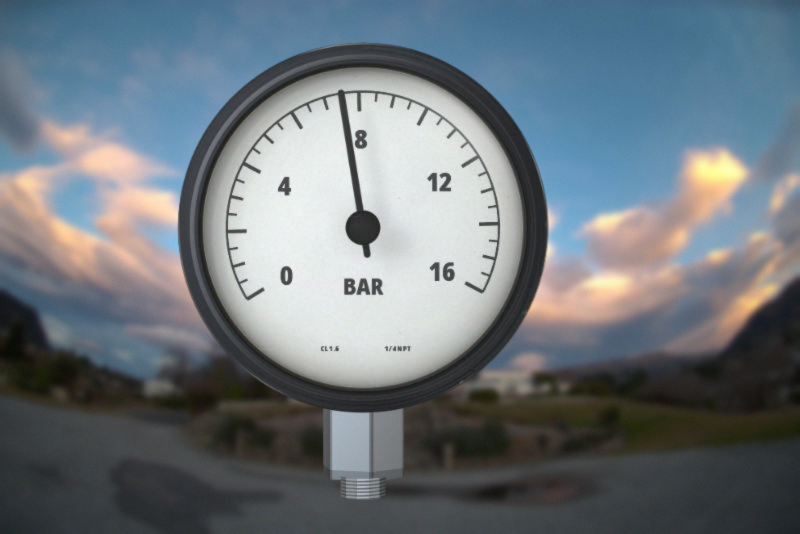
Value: 7.5 bar
